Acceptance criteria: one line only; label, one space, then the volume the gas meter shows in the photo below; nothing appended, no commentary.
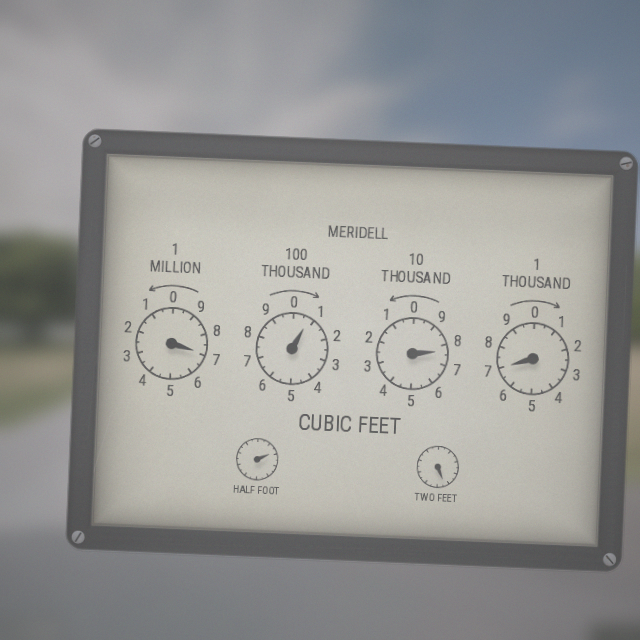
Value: 707700 ft³
